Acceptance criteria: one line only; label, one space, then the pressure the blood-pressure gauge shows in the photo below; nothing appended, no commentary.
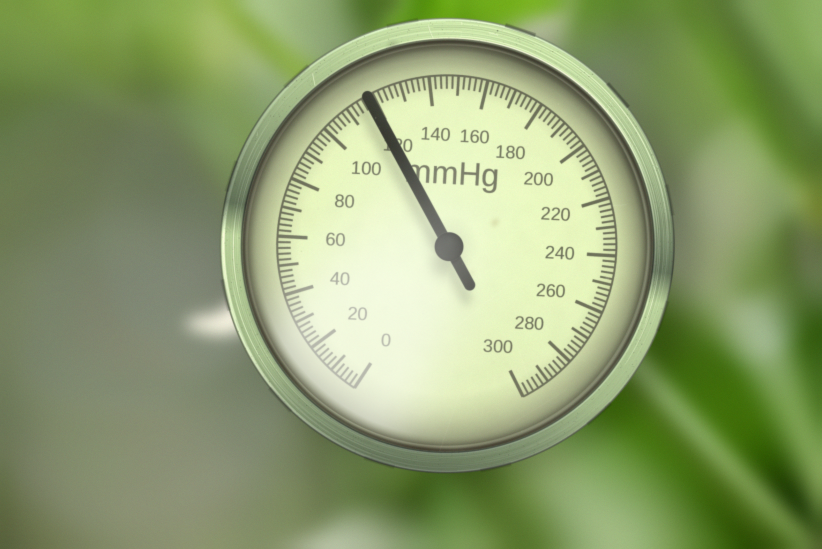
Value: 118 mmHg
